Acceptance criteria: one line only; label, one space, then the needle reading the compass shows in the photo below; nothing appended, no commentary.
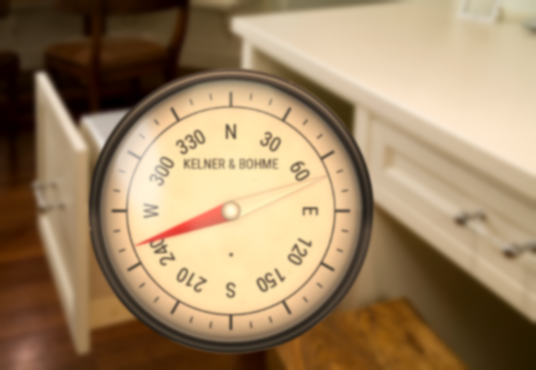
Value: 250 °
